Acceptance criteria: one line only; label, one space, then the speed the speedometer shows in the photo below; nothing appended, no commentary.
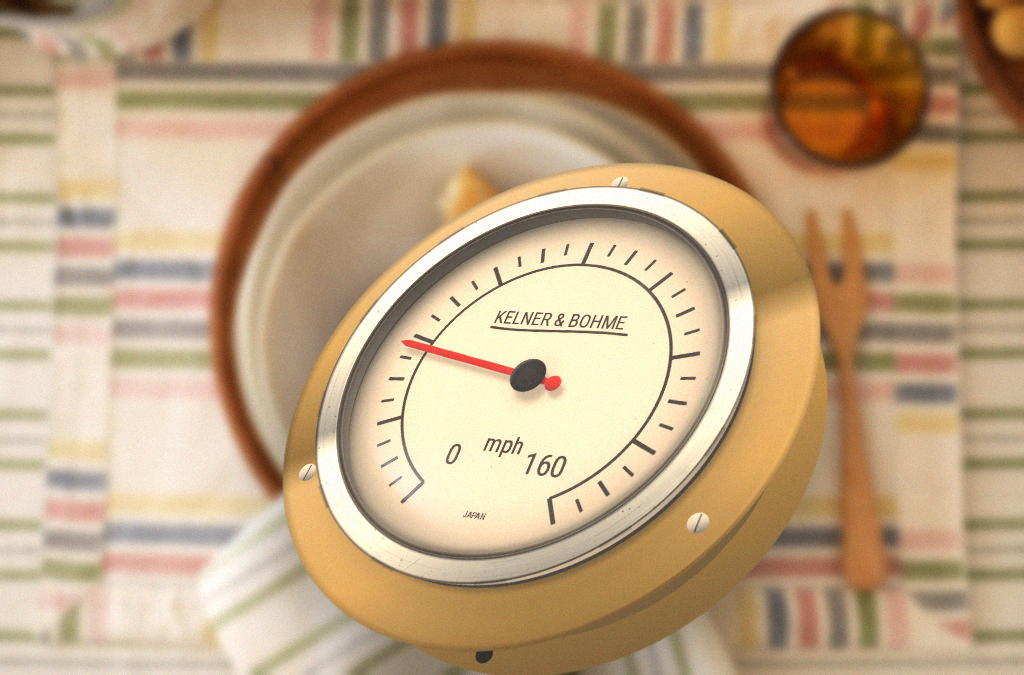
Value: 37.5 mph
